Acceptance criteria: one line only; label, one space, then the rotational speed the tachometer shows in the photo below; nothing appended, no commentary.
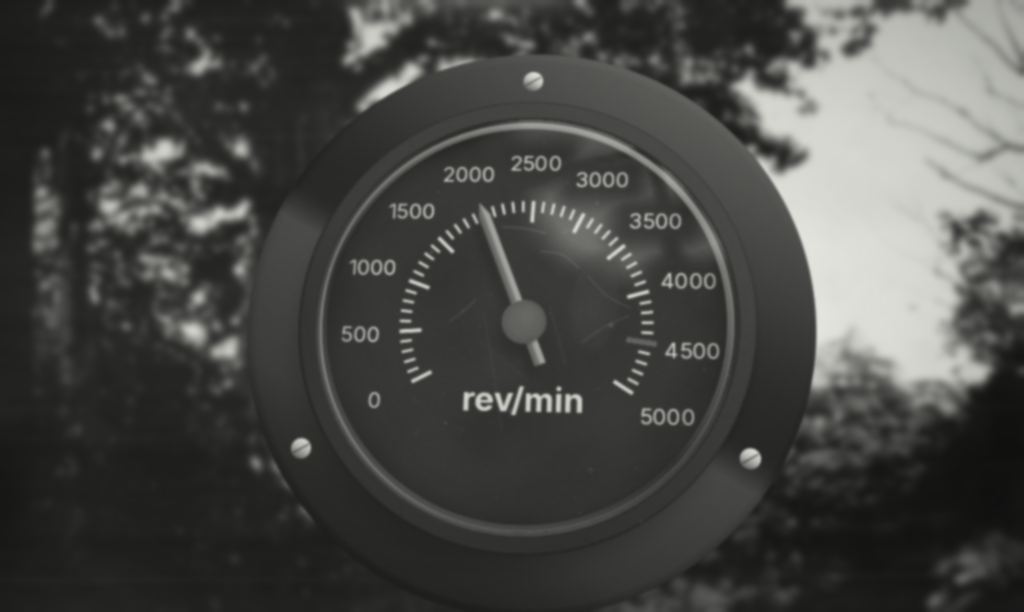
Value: 2000 rpm
